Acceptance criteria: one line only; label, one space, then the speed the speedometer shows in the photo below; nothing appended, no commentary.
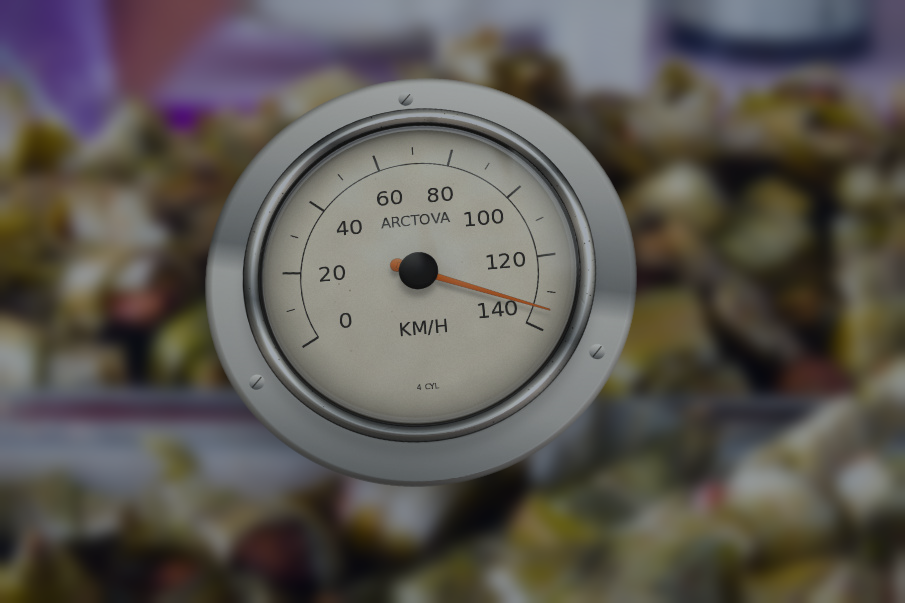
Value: 135 km/h
